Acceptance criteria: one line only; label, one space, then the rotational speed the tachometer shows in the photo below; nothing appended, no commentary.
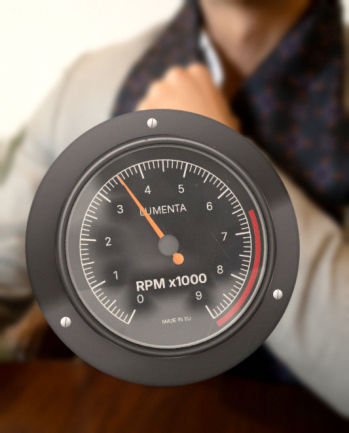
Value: 3500 rpm
